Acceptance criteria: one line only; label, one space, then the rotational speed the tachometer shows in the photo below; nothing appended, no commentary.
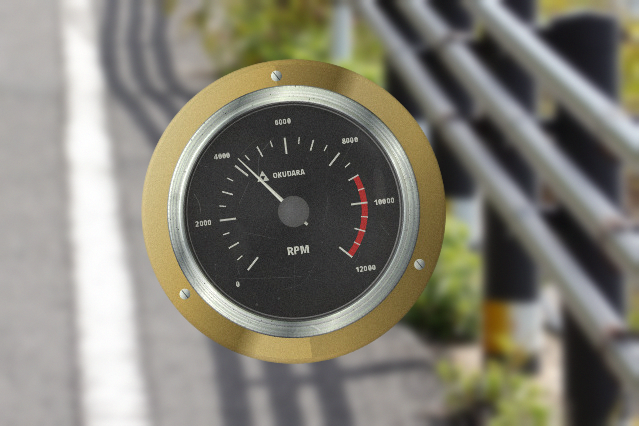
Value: 4250 rpm
